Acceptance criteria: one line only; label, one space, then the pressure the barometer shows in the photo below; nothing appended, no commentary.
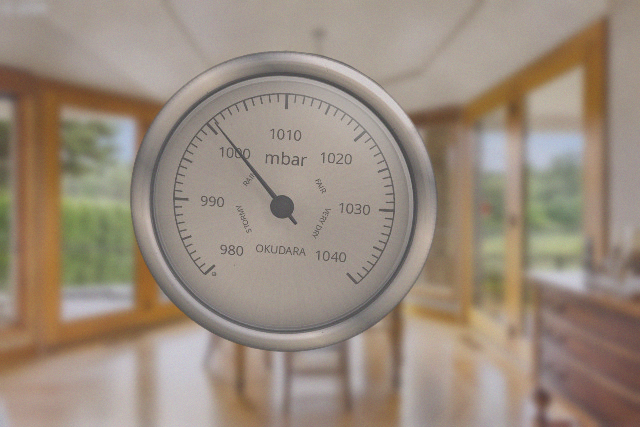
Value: 1001 mbar
